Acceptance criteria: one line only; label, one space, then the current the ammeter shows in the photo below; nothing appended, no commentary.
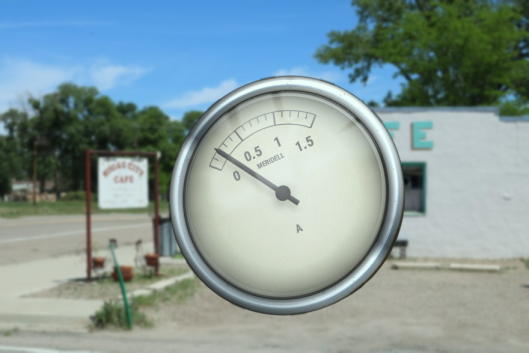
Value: 0.2 A
